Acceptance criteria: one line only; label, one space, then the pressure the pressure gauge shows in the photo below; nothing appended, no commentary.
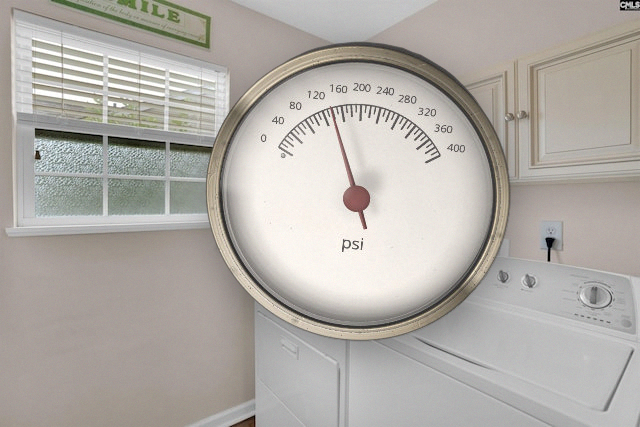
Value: 140 psi
